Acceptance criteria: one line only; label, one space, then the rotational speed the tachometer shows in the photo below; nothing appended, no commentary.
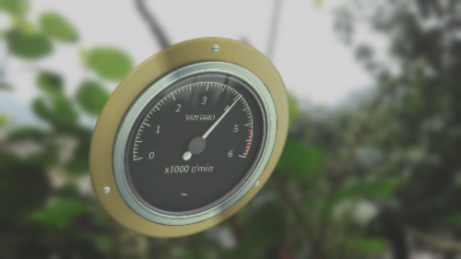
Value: 4000 rpm
